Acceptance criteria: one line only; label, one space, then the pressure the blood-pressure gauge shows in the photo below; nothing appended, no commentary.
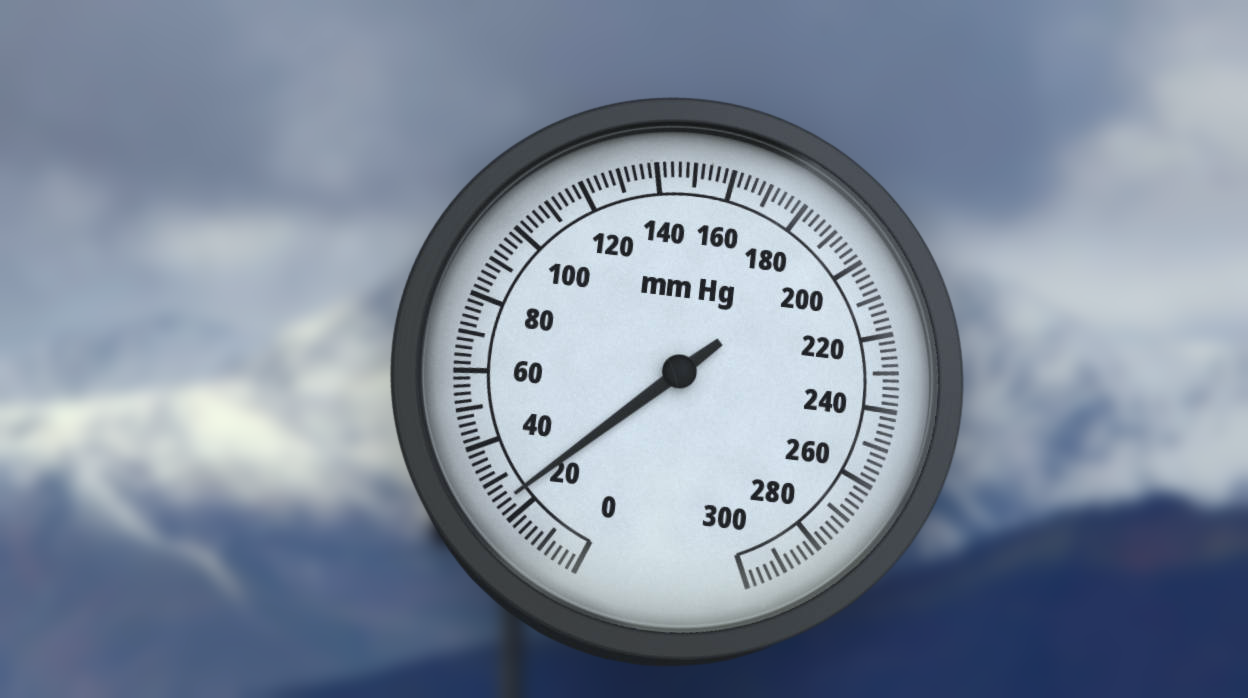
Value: 24 mmHg
